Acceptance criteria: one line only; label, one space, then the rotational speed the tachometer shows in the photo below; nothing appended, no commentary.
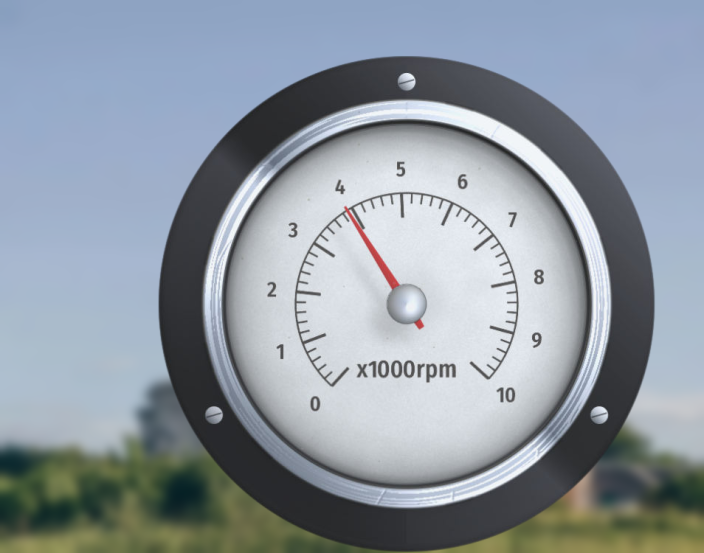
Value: 3900 rpm
